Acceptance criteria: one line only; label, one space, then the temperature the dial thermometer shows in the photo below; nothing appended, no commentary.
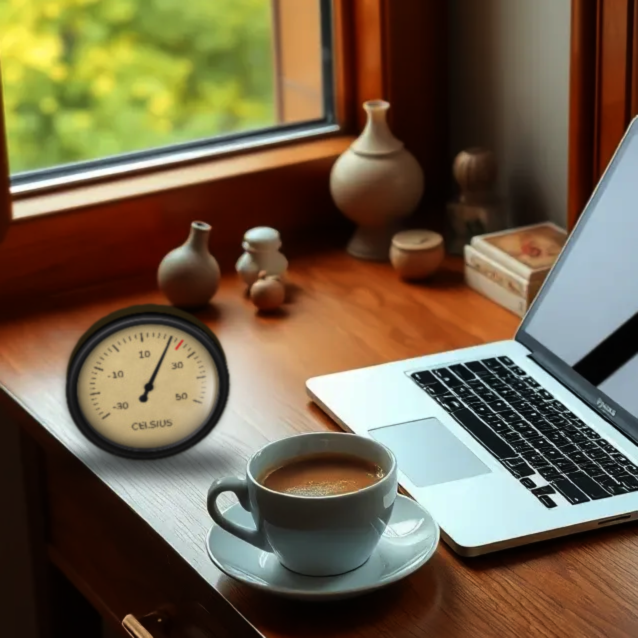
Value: 20 °C
